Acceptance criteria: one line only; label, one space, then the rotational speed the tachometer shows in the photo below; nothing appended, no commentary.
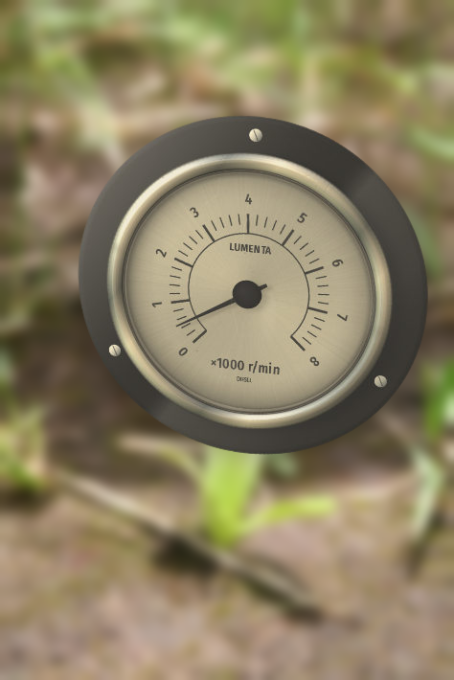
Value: 500 rpm
